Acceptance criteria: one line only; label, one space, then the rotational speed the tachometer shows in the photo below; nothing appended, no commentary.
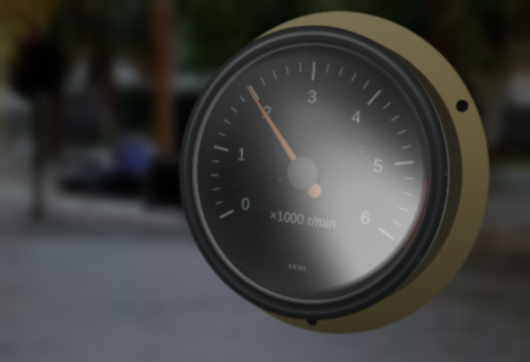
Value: 2000 rpm
